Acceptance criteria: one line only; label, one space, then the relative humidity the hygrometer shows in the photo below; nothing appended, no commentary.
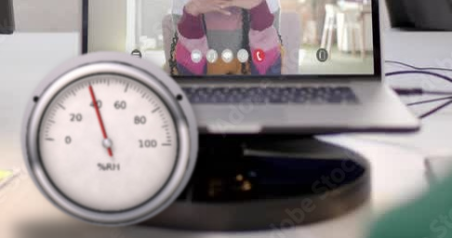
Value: 40 %
